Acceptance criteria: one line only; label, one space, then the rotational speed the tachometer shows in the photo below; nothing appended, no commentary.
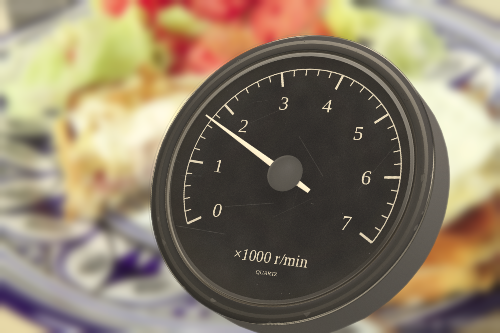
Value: 1700 rpm
